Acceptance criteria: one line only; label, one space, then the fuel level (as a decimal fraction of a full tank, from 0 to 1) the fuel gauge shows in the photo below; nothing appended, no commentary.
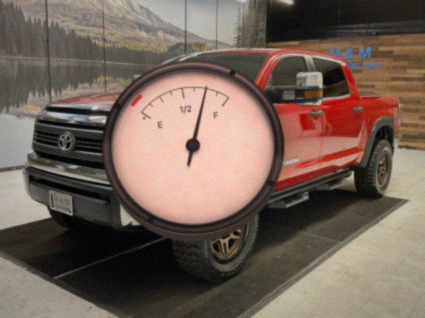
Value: 0.75
